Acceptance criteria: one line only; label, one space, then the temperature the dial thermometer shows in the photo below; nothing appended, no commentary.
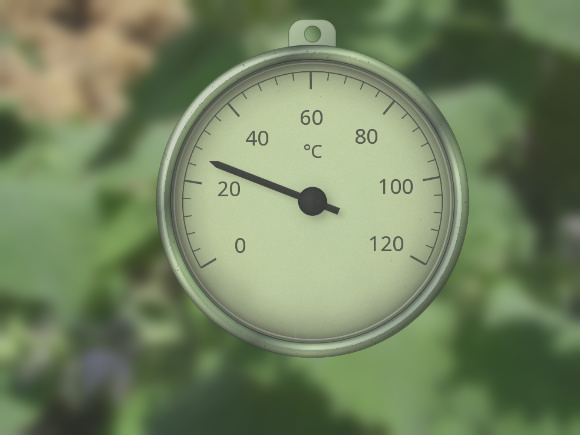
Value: 26 °C
